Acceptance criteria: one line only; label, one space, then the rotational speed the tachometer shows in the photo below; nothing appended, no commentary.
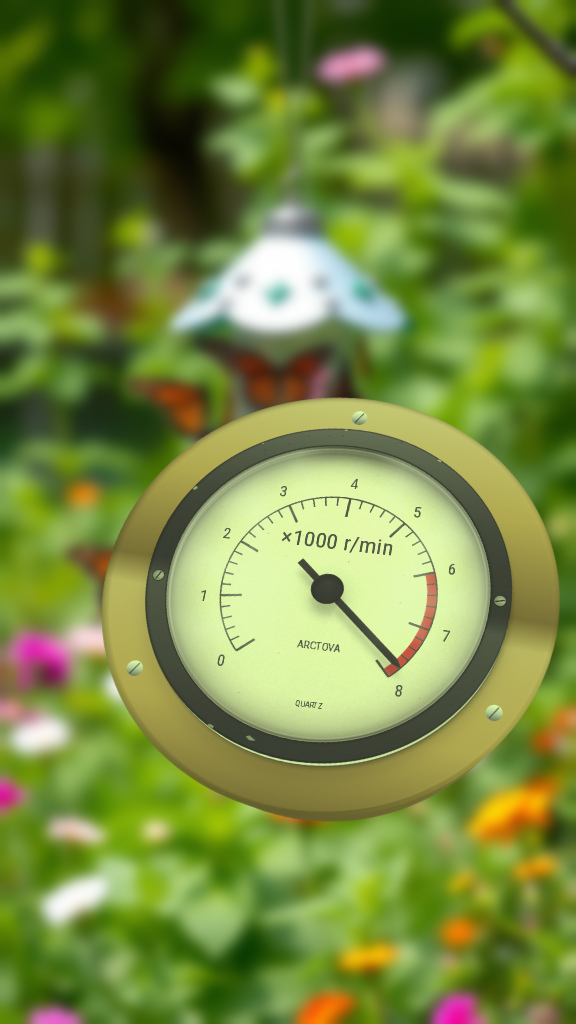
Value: 7800 rpm
